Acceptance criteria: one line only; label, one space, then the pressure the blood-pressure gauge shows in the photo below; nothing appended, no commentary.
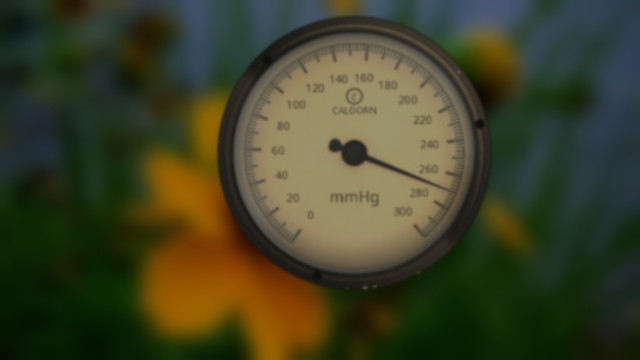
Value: 270 mmHg
